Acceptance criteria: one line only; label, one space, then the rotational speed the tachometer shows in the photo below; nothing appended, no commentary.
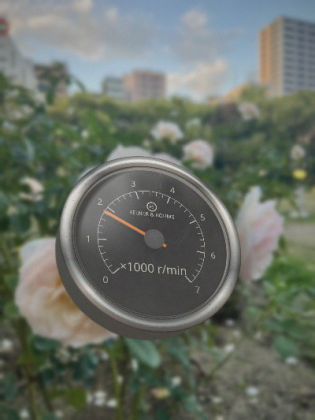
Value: 1800 rpm
